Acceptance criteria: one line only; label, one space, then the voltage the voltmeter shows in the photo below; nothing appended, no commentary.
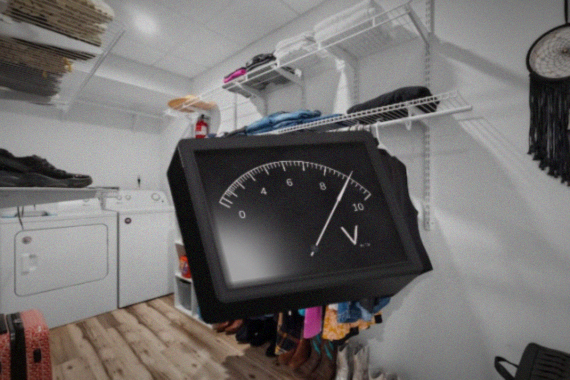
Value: 9 V
